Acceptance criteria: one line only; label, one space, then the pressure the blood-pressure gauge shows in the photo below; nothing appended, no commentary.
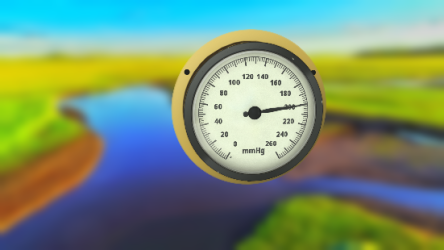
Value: 200 mmHg
